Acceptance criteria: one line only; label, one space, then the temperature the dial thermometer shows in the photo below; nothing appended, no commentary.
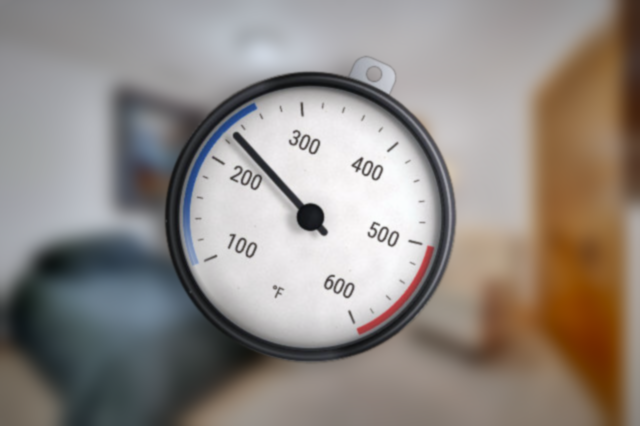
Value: 230 °F
